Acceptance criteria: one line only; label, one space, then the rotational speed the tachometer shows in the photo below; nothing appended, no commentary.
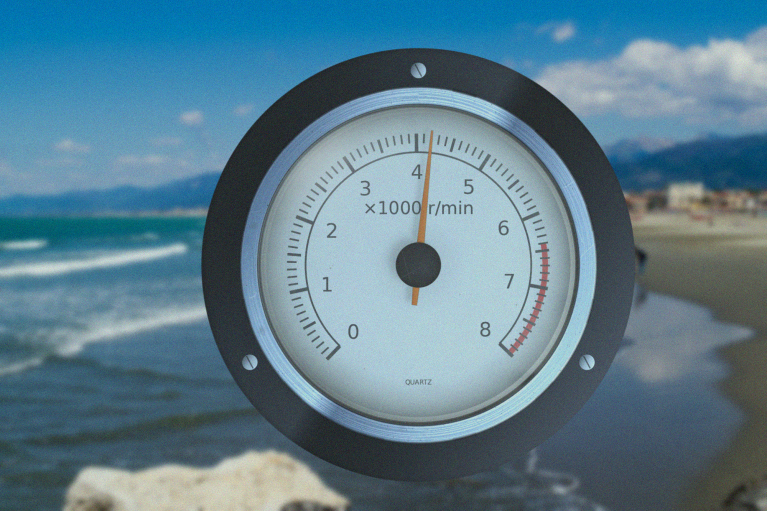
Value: 4200 rpm
